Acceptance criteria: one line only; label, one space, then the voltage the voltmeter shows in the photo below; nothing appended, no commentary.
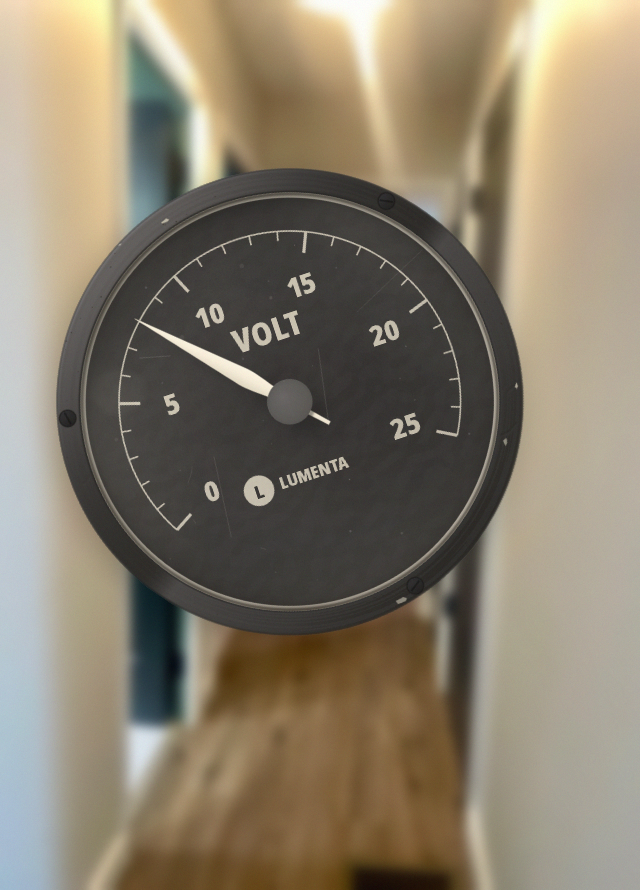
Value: 8 V
